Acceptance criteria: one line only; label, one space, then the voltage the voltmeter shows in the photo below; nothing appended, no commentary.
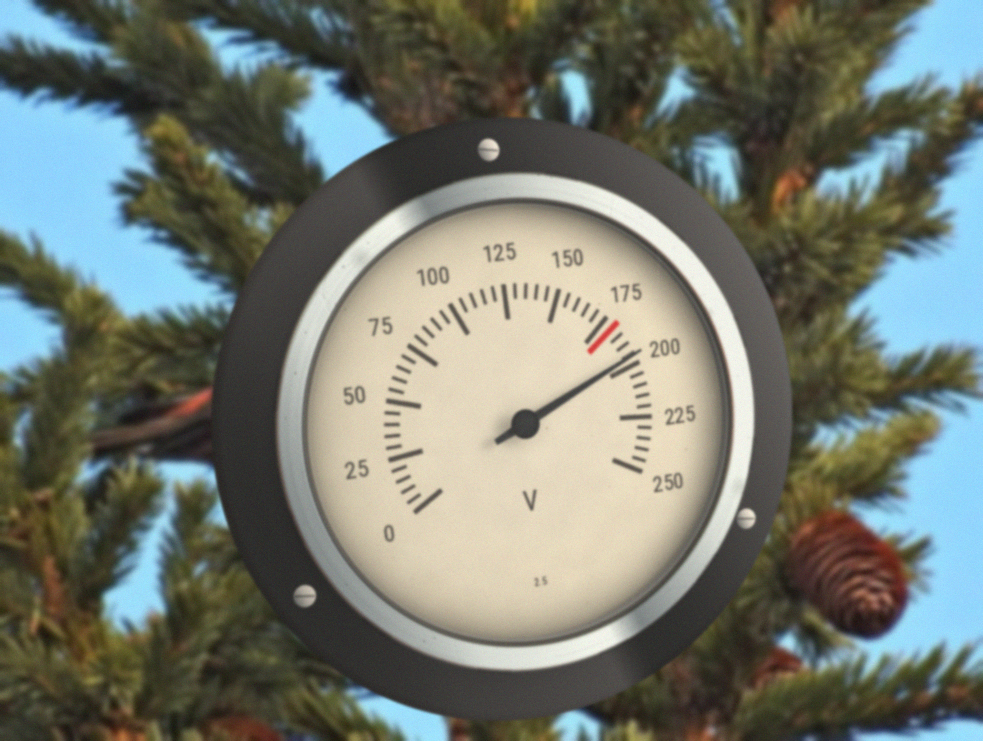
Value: 195 V
